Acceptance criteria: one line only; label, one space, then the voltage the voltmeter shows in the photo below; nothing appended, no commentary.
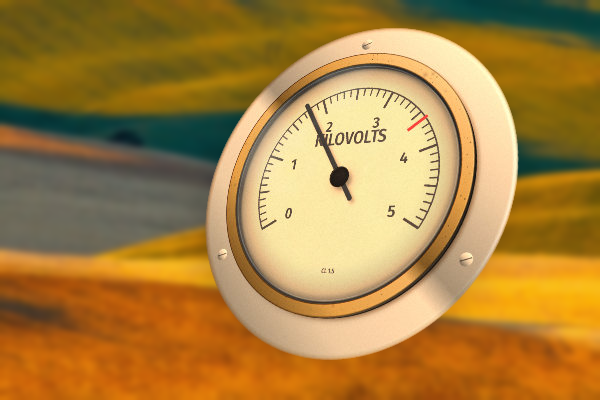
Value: 1.8 kV
